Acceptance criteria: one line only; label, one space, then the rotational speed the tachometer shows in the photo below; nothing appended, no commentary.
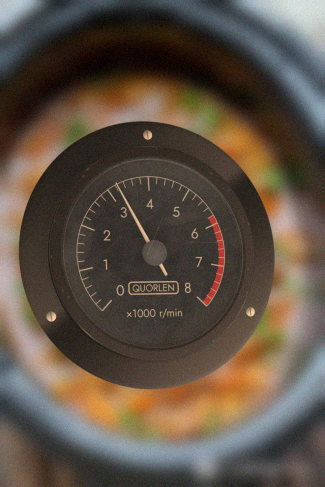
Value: 3200 rpm
